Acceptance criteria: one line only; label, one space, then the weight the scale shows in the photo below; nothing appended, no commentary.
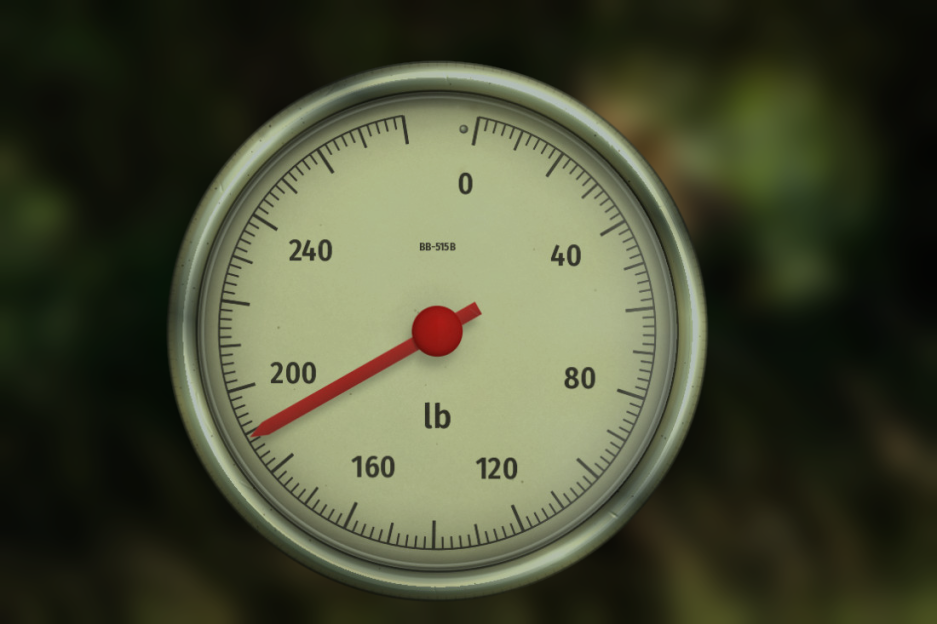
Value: 189 lb
